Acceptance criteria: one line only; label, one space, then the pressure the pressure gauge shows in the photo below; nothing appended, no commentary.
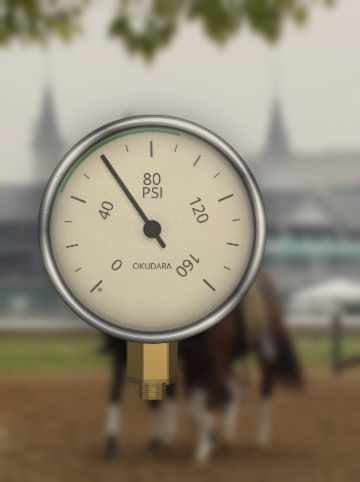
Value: 60 psi
